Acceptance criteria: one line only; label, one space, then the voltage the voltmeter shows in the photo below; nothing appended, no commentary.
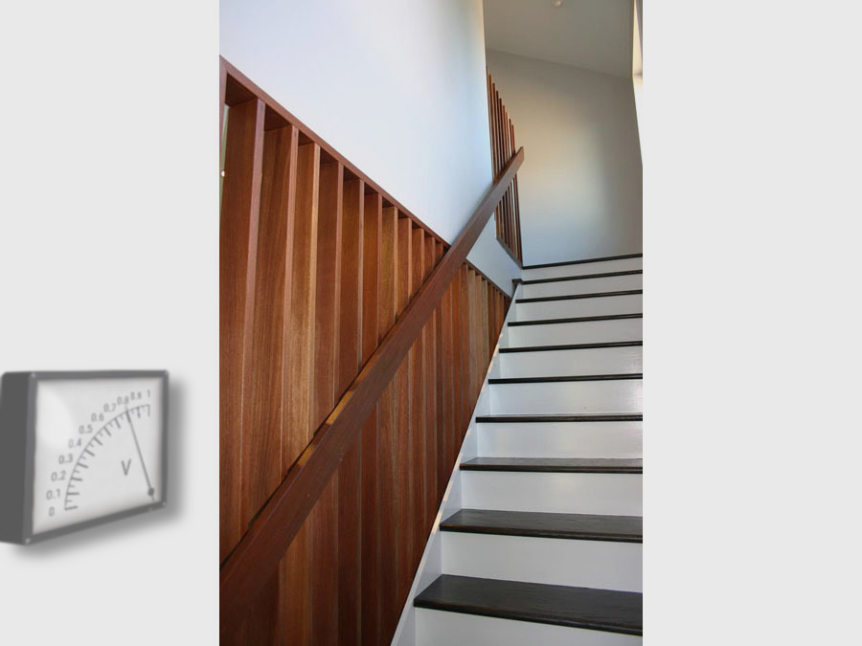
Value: 0.8 V
